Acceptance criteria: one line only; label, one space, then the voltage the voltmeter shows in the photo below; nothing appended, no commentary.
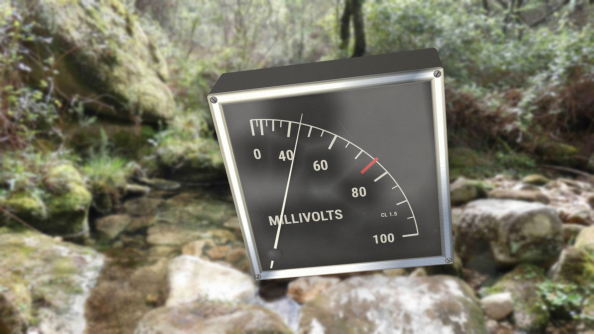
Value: 45 mV
